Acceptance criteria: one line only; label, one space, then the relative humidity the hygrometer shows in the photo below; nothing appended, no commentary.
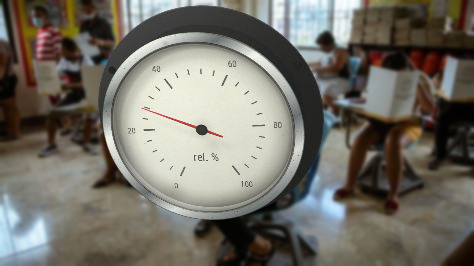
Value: 28 %
